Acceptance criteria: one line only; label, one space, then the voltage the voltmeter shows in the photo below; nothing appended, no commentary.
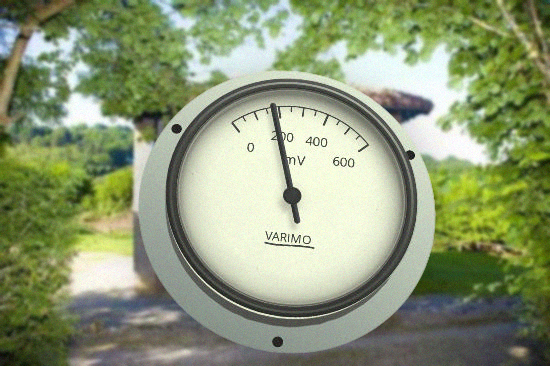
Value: 175 mV
